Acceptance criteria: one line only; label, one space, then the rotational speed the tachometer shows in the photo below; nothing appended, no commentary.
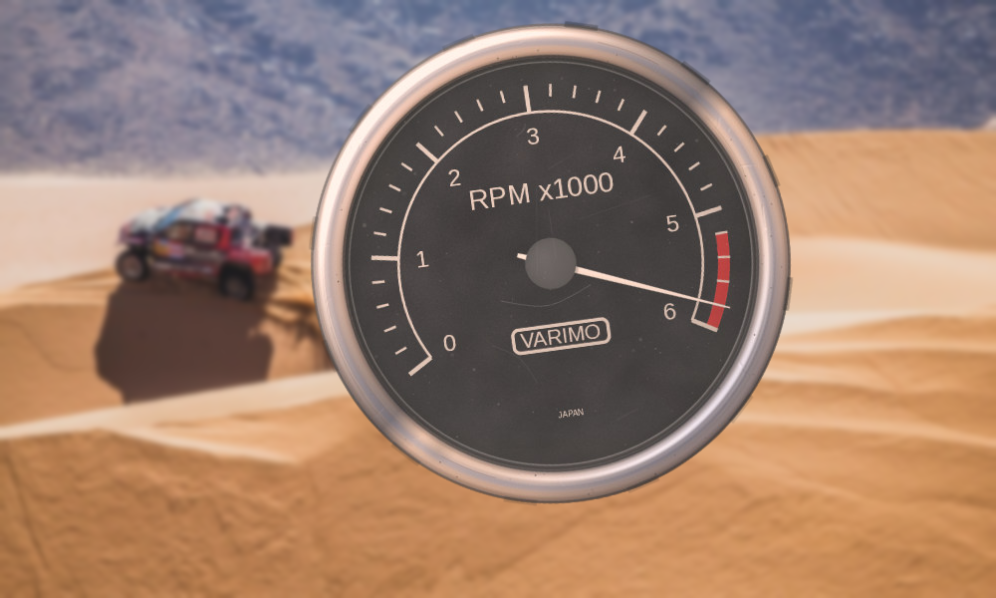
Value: 5800 rpm
